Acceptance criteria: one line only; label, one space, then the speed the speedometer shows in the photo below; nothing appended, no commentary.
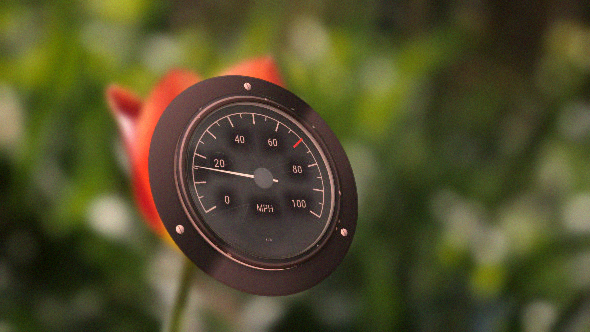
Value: 15 mph
